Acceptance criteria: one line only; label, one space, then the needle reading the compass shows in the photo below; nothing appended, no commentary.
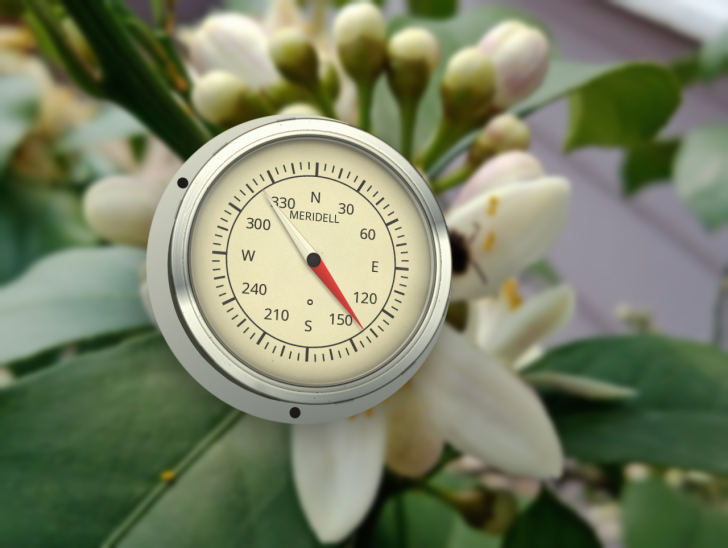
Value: 140 °
